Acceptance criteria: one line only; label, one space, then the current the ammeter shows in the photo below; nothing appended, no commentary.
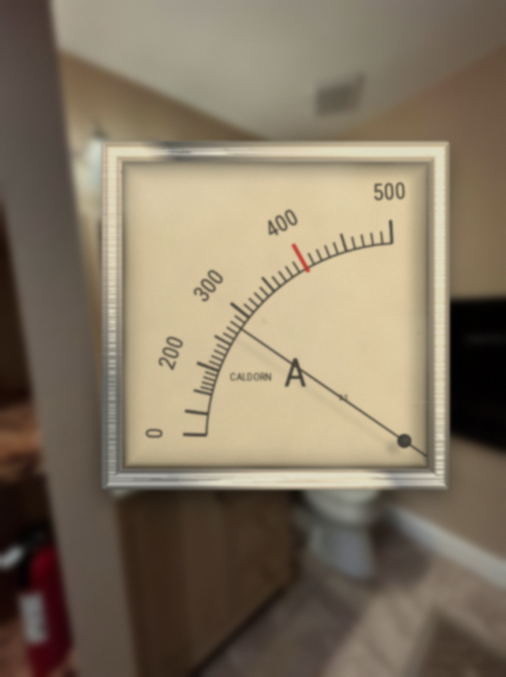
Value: 280 A
